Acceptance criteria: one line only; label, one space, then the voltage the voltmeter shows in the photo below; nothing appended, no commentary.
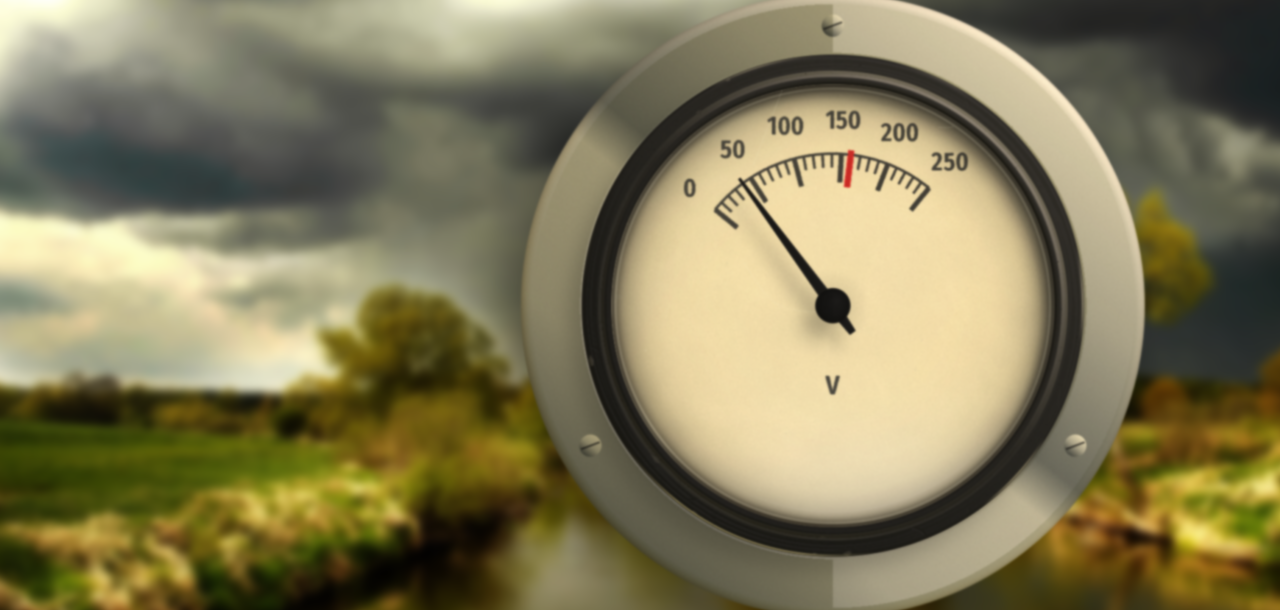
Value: 40 V
